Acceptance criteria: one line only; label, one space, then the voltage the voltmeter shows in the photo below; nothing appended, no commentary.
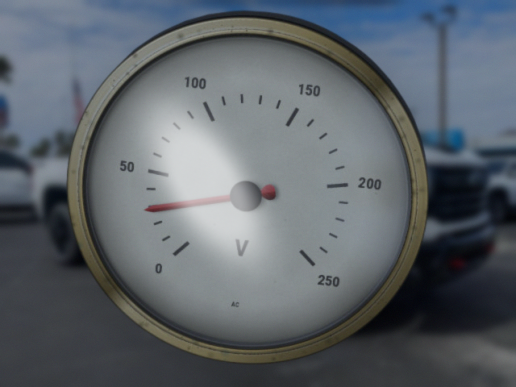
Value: 30 V
